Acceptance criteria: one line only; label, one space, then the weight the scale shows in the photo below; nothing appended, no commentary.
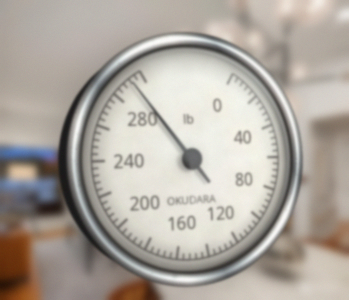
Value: 292 lb
